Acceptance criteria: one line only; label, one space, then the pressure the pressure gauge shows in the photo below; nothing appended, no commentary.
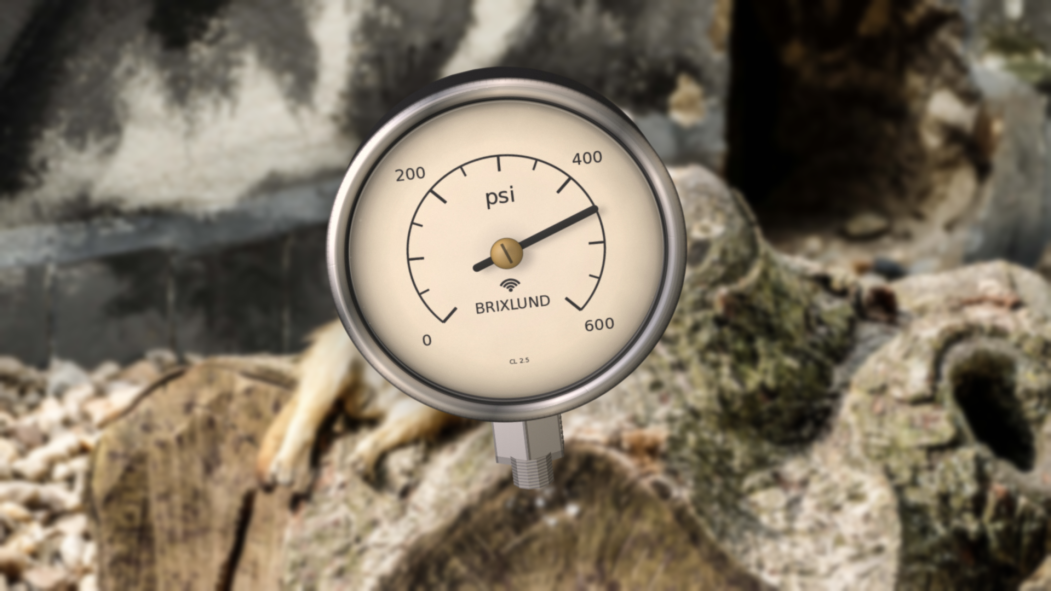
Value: 450 psi
